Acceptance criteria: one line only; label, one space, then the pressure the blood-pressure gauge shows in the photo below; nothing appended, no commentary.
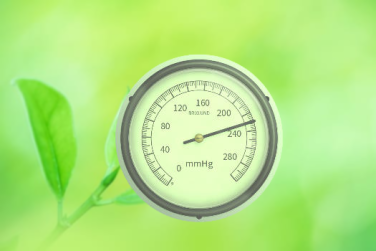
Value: 230 mmHg
